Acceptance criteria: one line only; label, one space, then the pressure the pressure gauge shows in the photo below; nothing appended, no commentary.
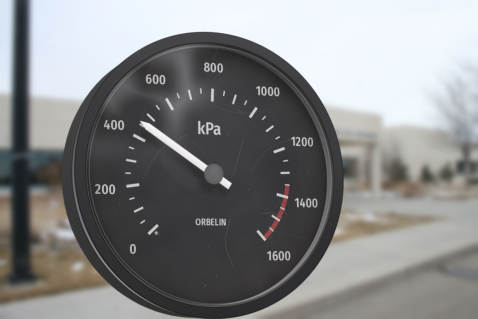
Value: 450 kPa
